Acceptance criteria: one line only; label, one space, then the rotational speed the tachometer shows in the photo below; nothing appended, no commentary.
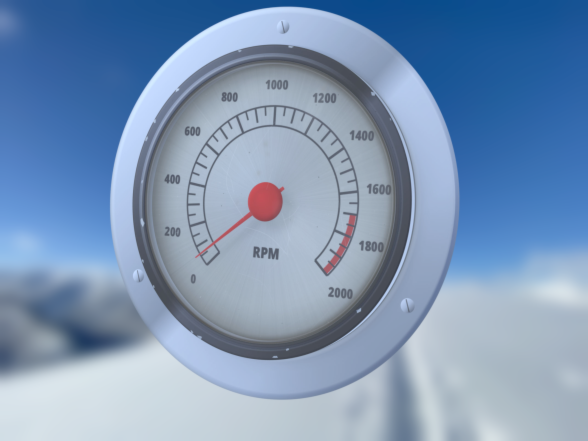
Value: 50 rpm
